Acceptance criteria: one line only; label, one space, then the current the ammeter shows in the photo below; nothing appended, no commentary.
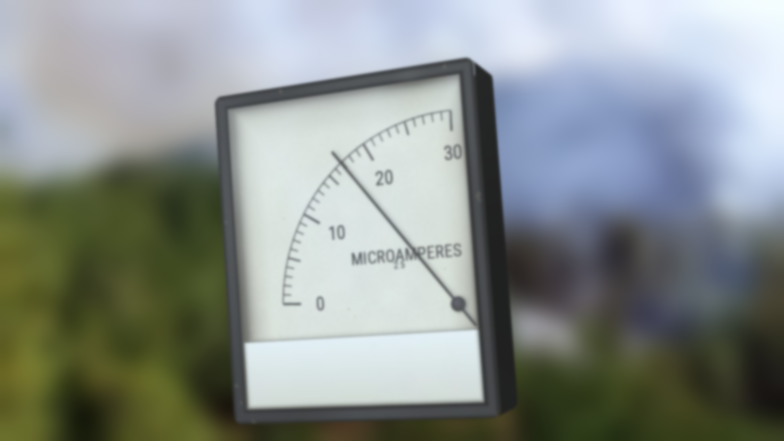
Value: 17 µA
